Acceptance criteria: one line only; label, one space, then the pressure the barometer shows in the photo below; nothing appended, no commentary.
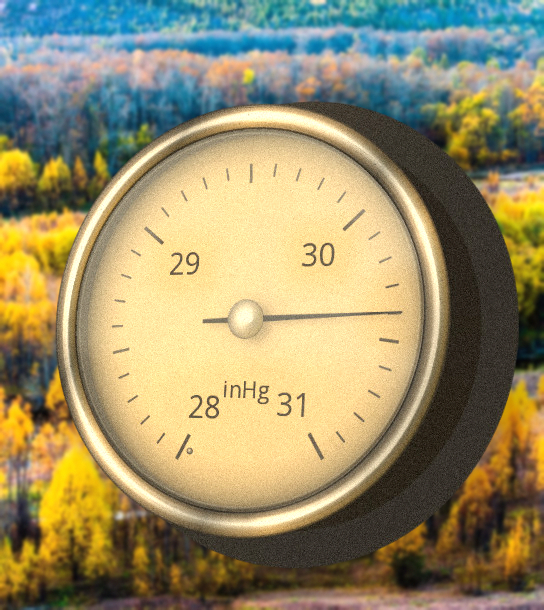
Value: 30.4 inHg
